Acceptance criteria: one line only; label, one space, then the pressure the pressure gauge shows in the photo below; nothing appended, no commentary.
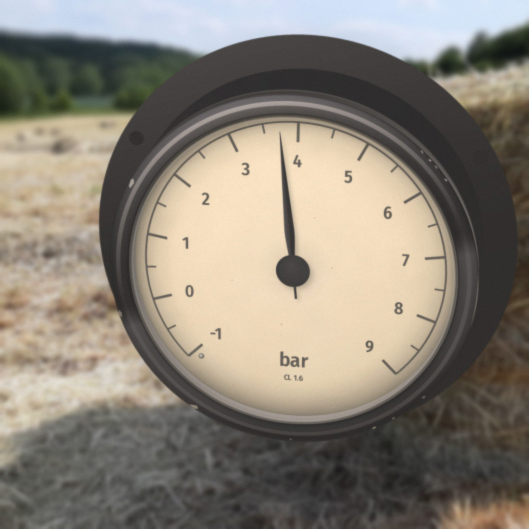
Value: 3.75 bar
